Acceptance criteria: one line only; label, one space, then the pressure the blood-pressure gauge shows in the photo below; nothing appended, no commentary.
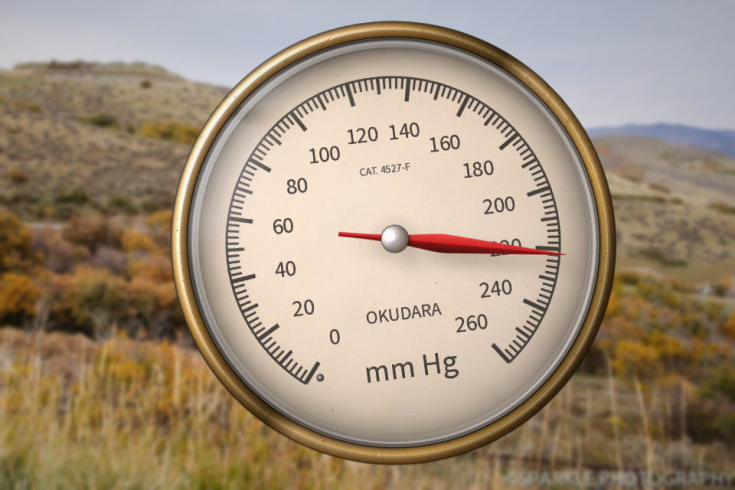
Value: 222 mmHg
